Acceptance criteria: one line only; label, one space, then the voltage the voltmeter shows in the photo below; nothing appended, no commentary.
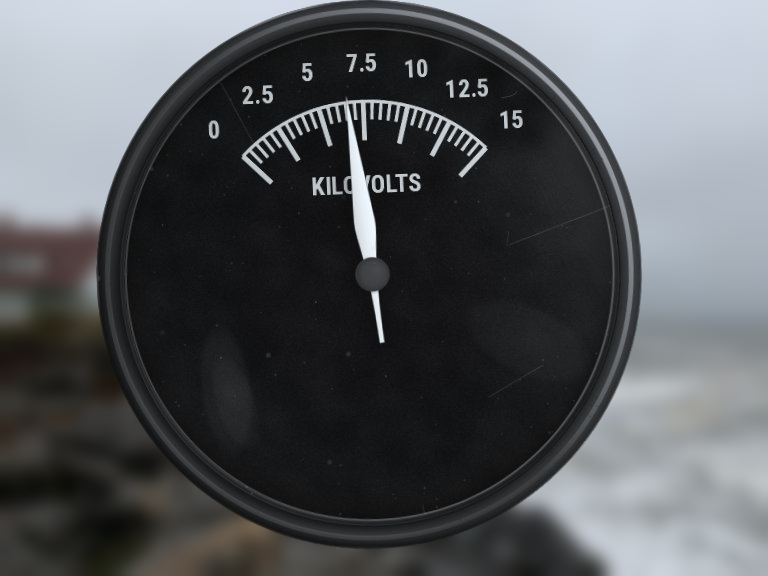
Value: 6.5 kV
